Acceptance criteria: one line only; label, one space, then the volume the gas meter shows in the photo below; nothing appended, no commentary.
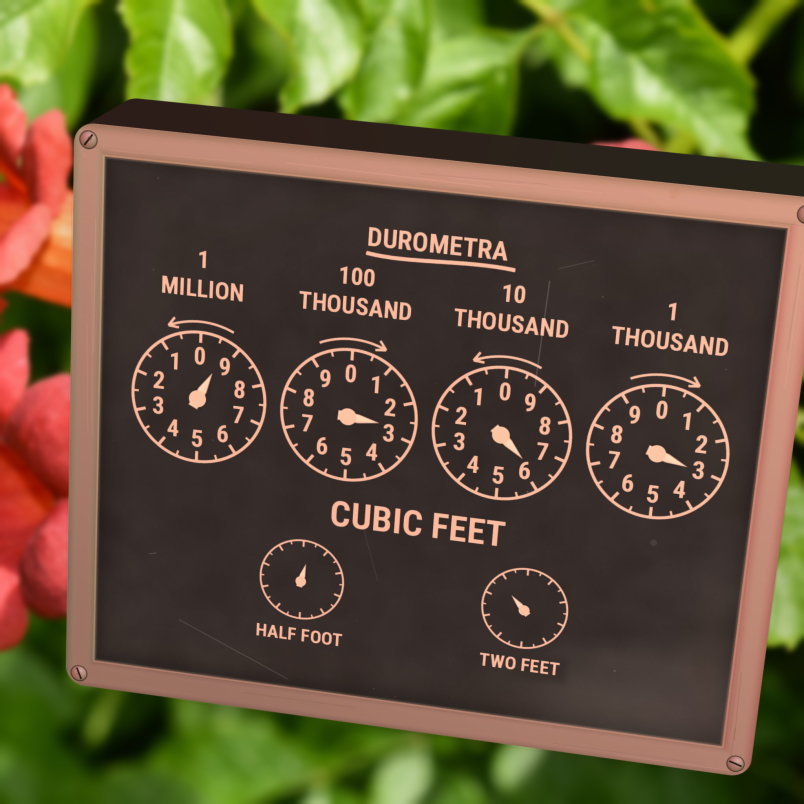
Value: 926300 ft³
